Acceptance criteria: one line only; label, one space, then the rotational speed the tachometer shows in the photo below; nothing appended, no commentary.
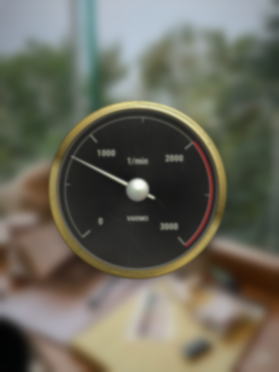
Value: 750 rpm
